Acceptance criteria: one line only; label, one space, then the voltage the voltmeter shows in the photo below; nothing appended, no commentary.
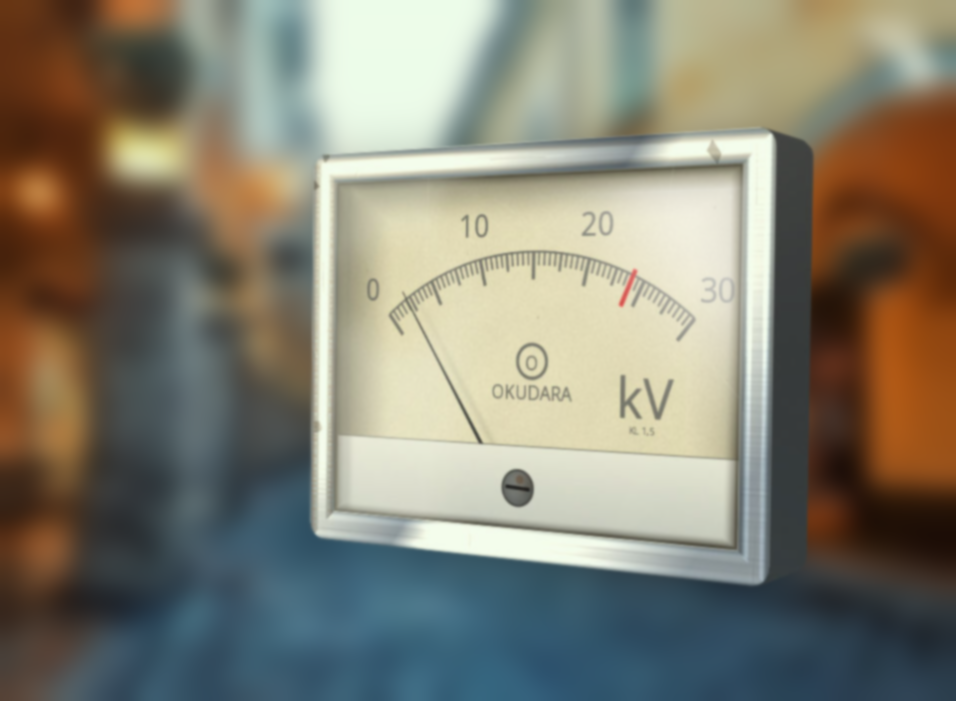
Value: 2.5 kV
